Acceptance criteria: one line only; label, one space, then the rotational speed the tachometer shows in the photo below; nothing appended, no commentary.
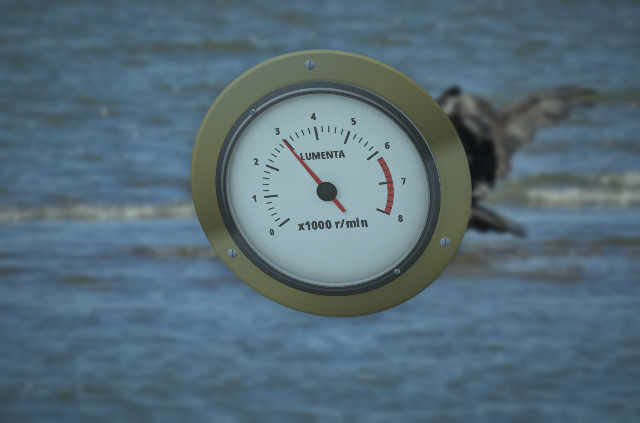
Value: 3000 rpm
